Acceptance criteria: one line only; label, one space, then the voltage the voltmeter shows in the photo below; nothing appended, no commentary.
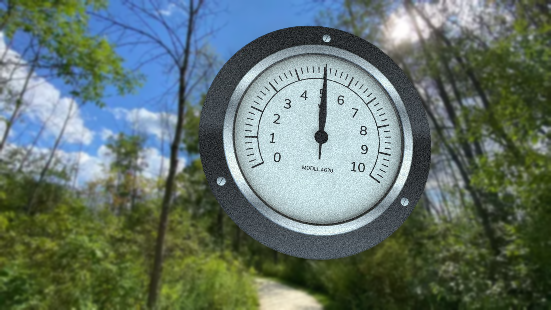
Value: 5 V
